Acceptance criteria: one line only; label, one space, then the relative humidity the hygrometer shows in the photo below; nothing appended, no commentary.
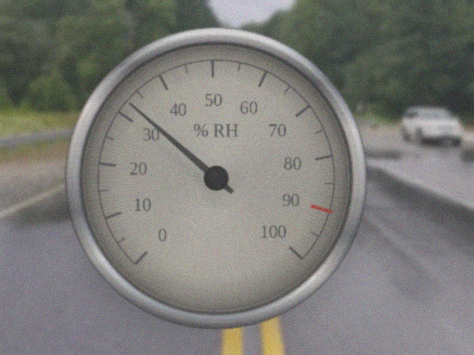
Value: 32.5 %
